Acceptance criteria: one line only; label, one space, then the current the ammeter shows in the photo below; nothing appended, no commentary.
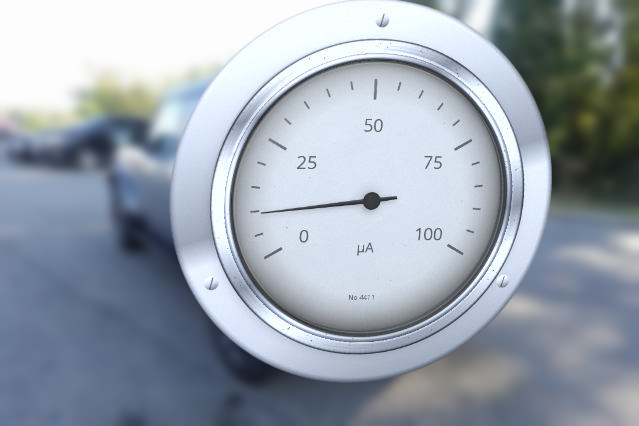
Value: 10 µA
